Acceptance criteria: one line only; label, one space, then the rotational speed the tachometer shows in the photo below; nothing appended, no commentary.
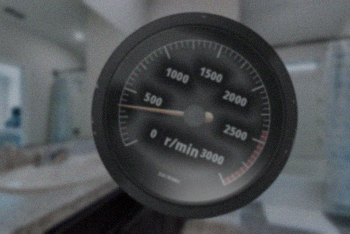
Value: 350 rpm
